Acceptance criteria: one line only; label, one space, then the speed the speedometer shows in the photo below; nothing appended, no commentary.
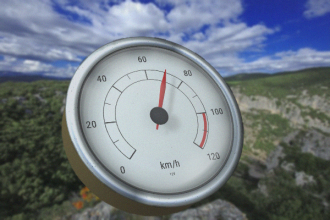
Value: 70 km/h
